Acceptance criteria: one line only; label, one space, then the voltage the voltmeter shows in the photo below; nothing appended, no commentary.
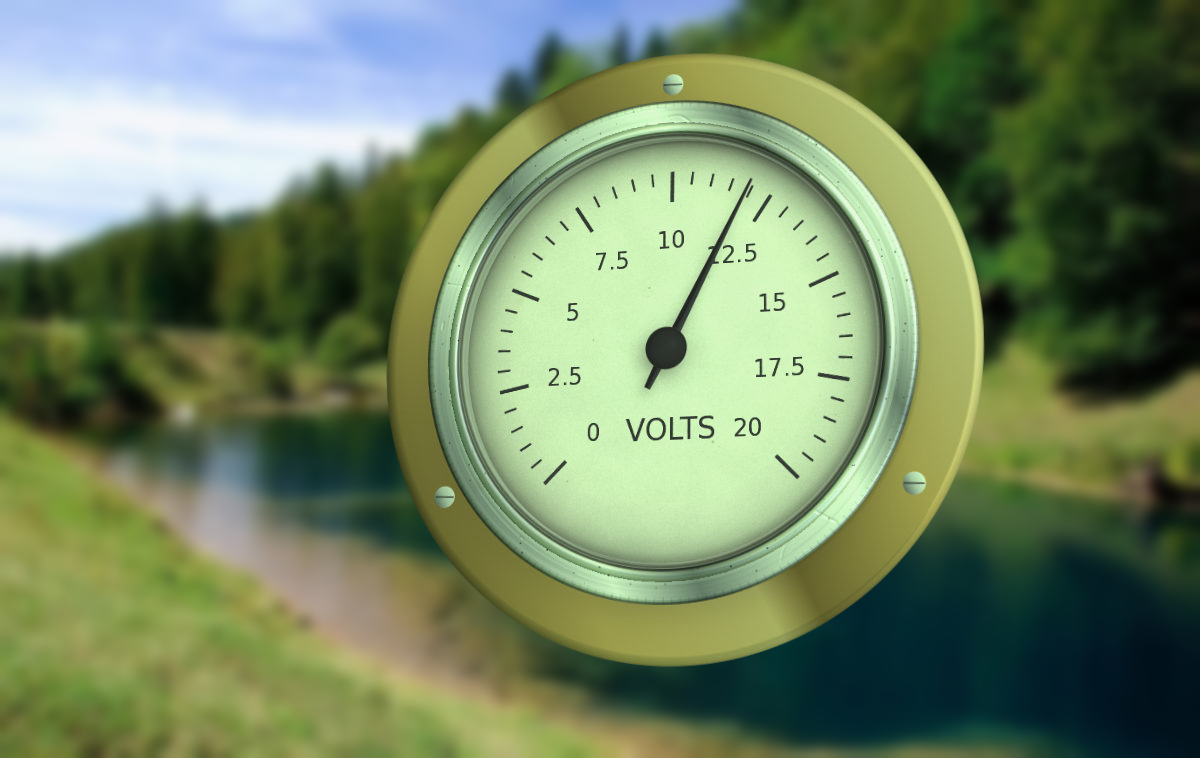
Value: 12 V
